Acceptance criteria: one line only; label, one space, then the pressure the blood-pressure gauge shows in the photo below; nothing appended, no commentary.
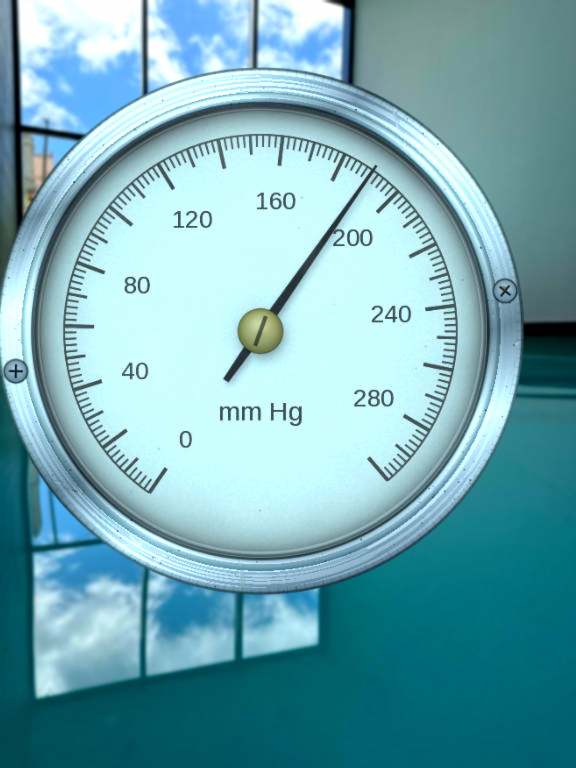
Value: 190 mmHg
